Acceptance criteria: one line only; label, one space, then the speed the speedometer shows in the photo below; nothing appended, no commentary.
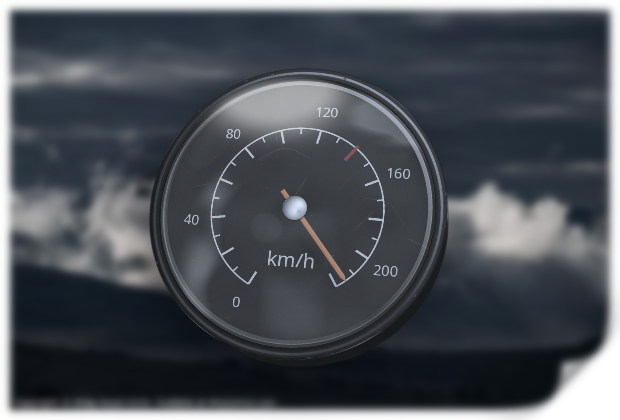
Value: 215 km/h
